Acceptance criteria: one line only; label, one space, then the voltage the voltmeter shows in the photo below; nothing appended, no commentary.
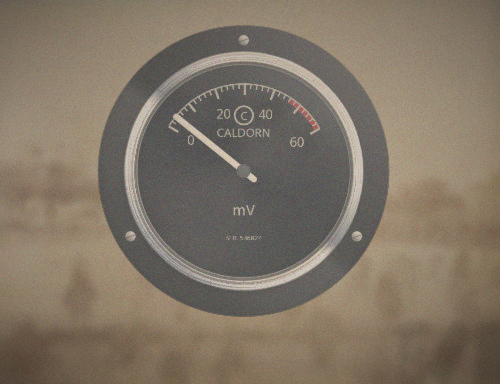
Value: 4 mV
